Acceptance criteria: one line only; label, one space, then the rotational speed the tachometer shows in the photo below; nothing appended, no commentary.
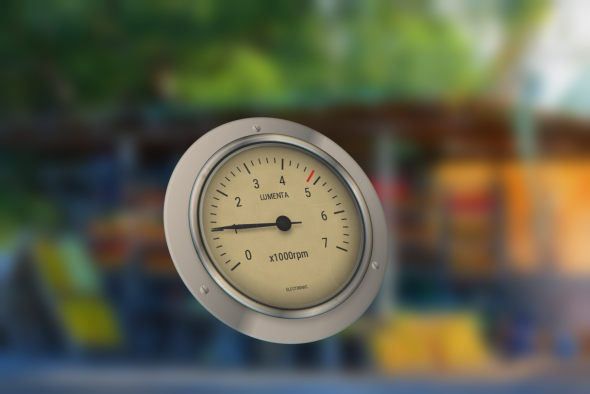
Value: 1000 rpm
